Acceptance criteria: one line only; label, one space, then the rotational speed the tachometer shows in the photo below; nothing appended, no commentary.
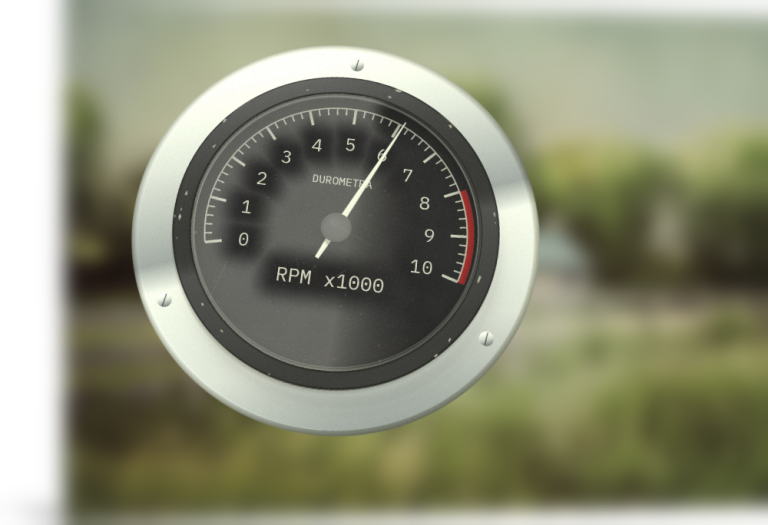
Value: 6100 rpm
